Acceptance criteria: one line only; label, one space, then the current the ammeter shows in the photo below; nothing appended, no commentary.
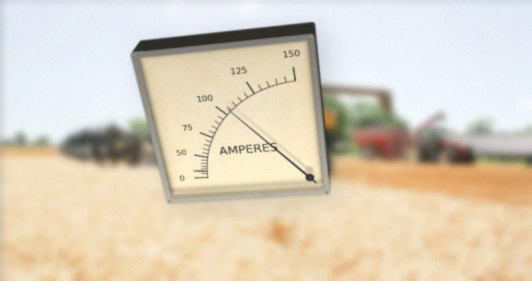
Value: 105 A
